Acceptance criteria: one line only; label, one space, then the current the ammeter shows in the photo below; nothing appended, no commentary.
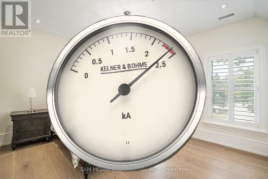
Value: 2.4 kA
